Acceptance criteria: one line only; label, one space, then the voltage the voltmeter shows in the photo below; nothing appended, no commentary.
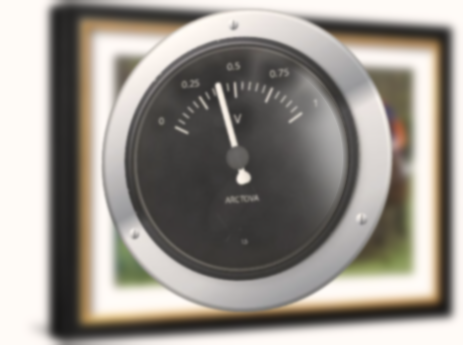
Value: 0.4 V
